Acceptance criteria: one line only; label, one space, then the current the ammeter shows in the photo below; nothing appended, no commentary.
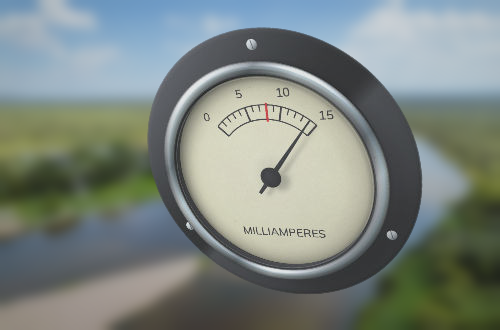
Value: 14 mA
